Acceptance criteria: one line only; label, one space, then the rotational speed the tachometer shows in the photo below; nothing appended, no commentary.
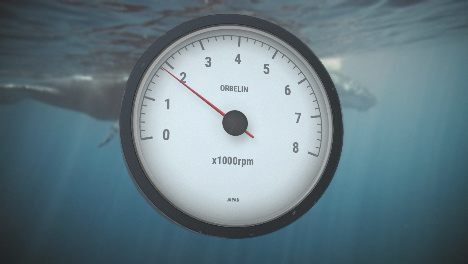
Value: 1800 rpm
